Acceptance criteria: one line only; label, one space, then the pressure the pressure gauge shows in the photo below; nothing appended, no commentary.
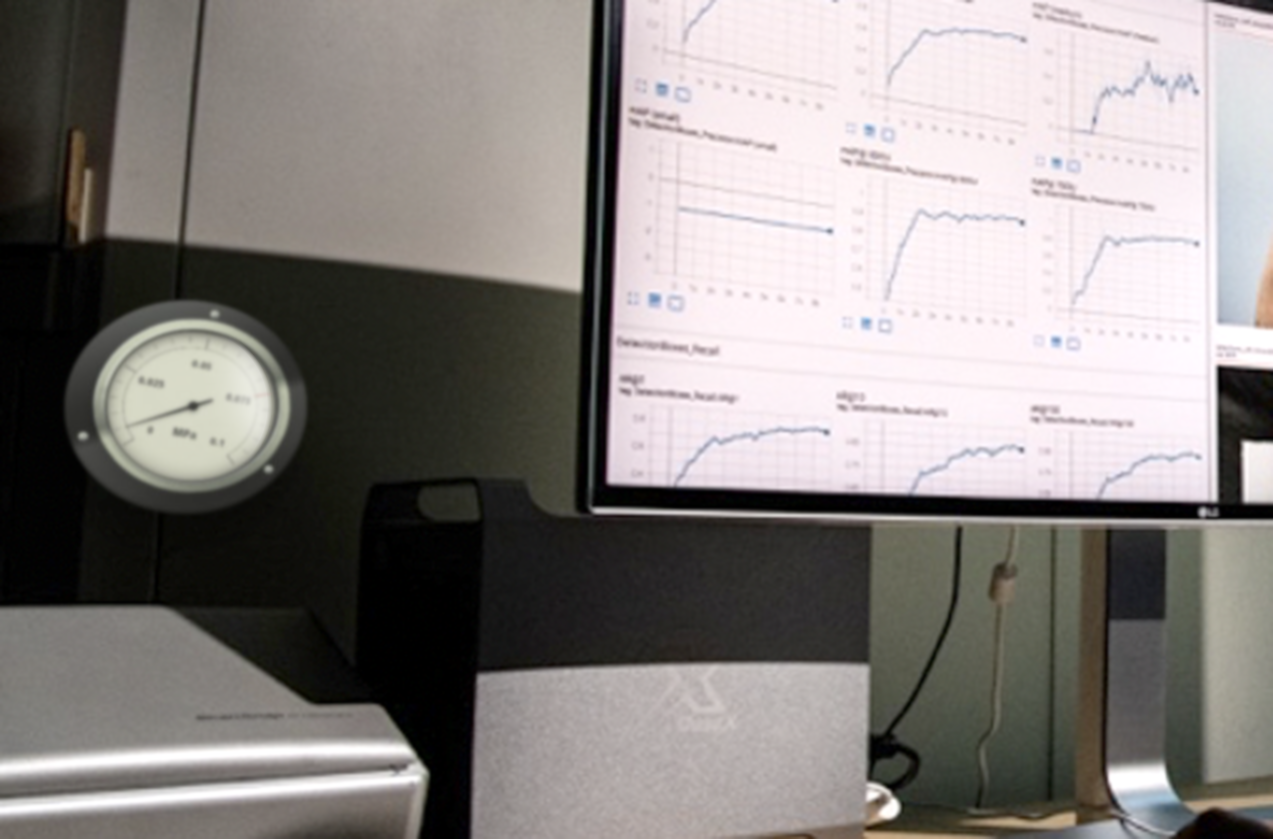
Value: 0.005 MPa
